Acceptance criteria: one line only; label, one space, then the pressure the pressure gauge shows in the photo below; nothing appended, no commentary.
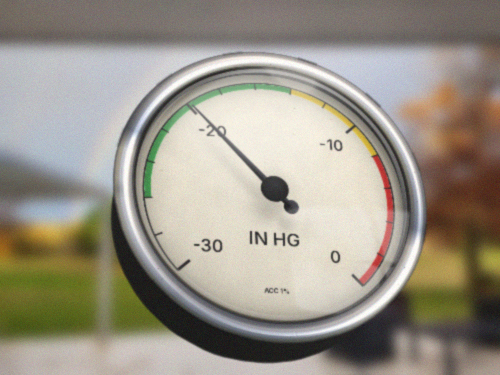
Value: -20 inHg
